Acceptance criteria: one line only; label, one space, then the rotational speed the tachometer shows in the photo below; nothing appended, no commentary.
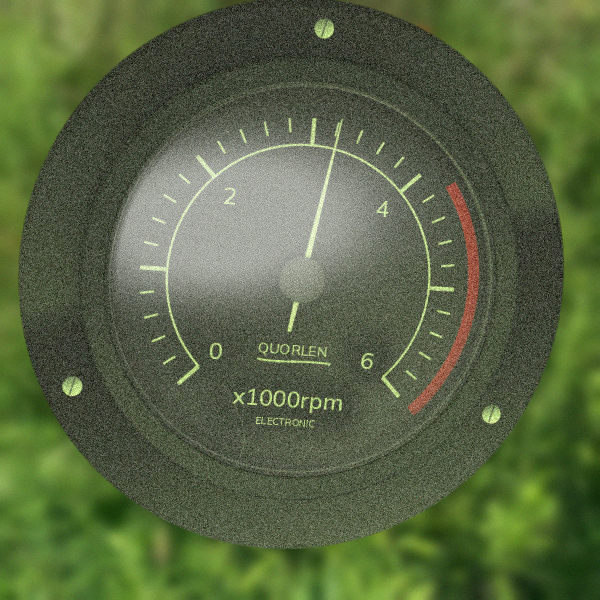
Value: 3200 rpm
